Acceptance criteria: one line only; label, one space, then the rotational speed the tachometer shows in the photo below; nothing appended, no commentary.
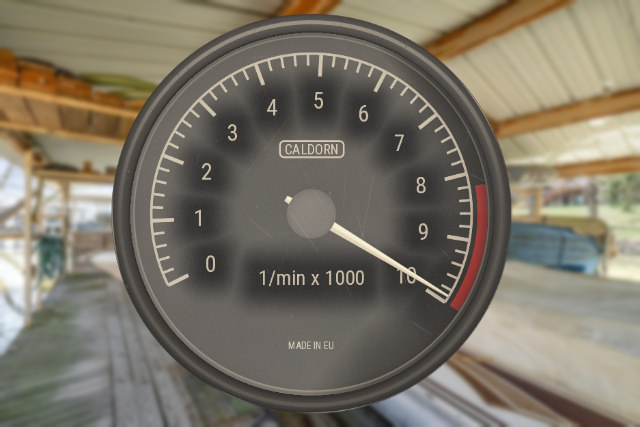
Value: 9900 rpm
